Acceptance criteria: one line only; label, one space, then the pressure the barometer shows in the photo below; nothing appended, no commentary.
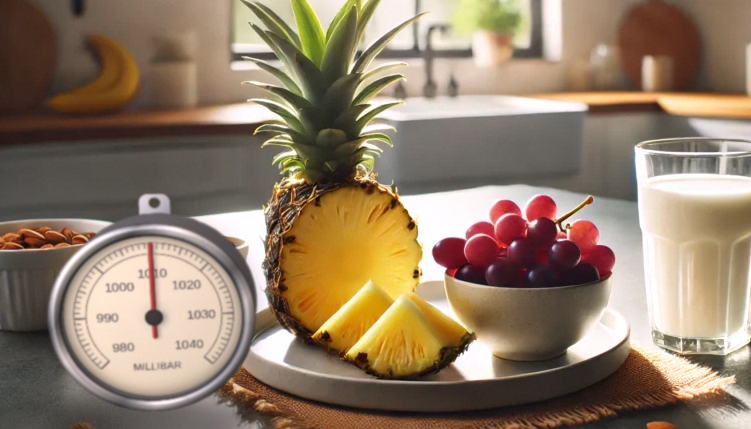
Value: 1010 mbar
